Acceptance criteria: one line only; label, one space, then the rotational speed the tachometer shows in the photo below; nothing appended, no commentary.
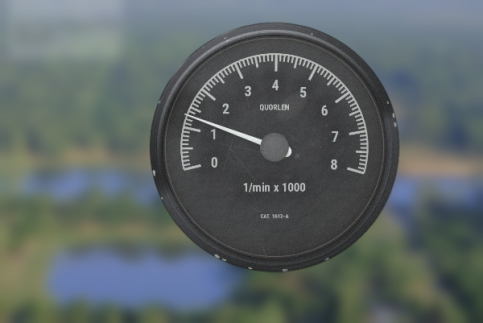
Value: 1300 rpm
